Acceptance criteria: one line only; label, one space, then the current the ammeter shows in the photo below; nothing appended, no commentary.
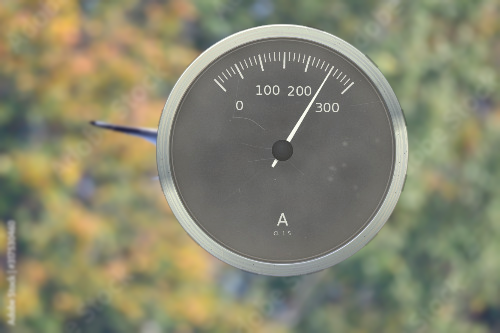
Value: 250 A
